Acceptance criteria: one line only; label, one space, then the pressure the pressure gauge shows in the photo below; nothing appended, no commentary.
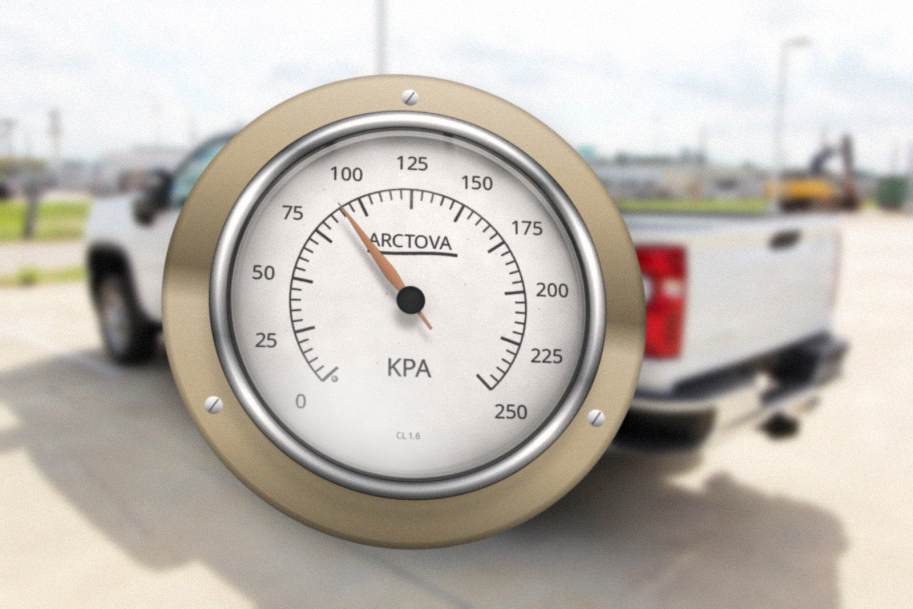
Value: 90 kPa
